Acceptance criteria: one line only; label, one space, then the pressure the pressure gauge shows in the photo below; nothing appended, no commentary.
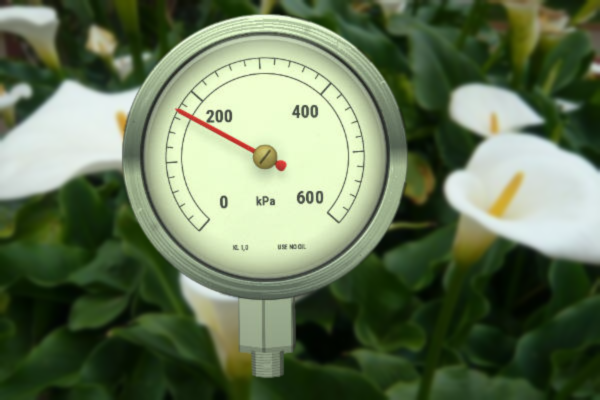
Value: 170 kPa
